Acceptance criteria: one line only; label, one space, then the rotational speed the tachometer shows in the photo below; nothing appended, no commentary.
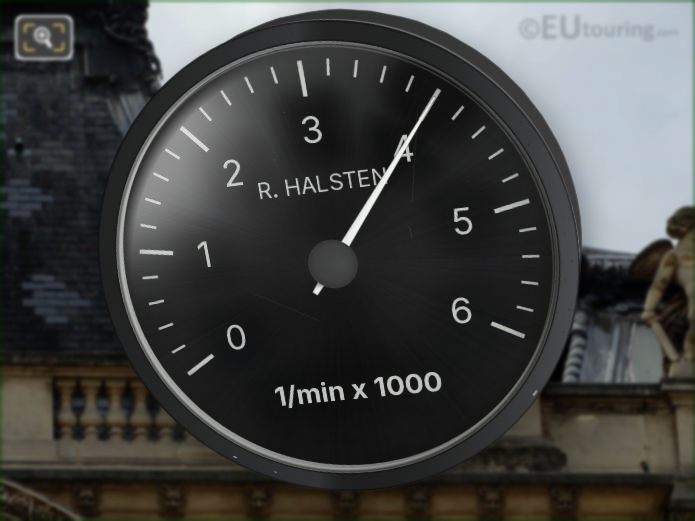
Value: 4000 rpm
